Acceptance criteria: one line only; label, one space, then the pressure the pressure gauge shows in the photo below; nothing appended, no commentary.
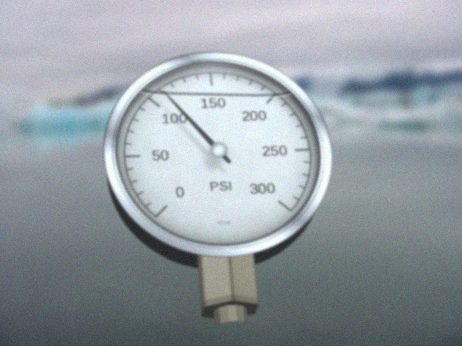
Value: 110 psi
